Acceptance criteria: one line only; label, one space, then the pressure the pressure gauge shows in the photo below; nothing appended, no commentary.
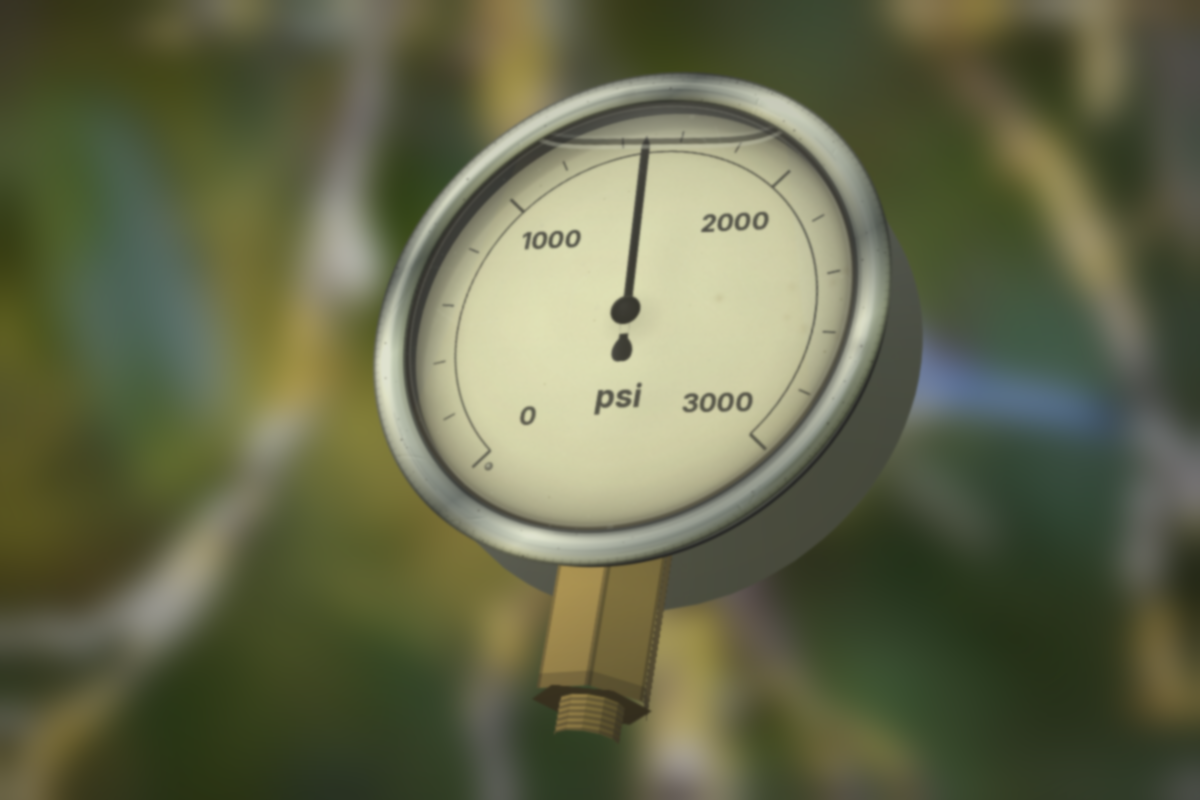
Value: 1500 psi
